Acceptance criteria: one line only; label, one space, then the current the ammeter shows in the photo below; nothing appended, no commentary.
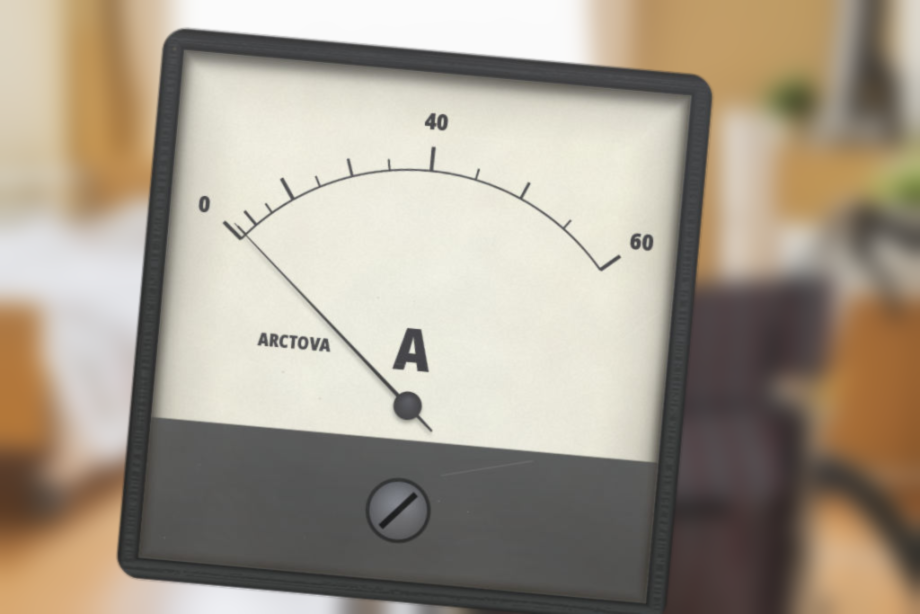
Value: 5 A
